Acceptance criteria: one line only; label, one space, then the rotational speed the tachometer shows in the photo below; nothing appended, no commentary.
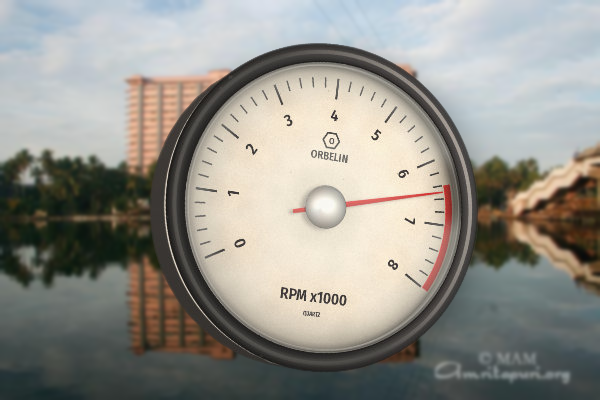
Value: 6500 rpm
